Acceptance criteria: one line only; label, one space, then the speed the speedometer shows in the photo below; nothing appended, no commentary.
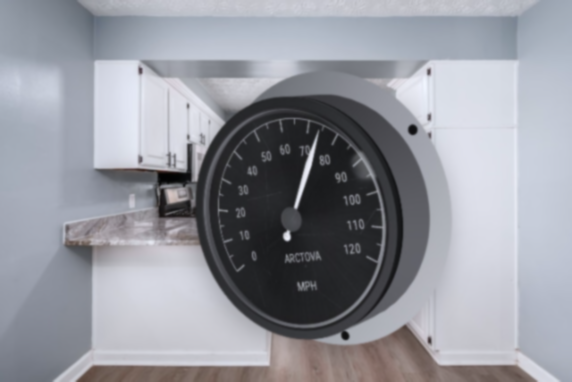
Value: 75 mph
